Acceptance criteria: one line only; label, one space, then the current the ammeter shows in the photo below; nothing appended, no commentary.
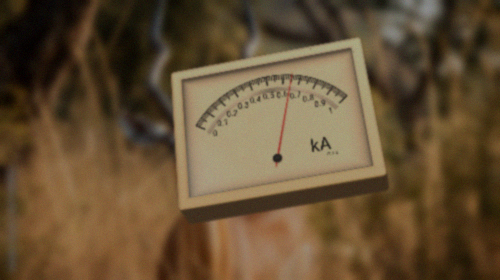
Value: 0.65 kA
